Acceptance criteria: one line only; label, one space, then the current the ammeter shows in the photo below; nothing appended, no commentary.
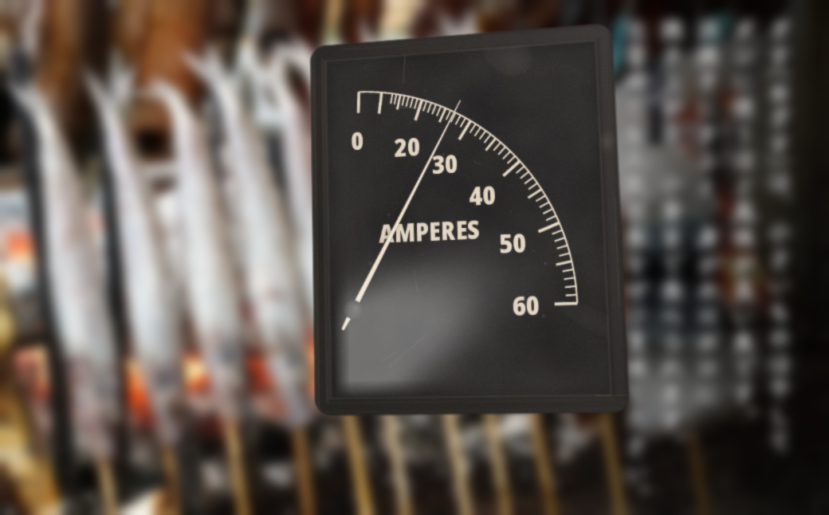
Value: 27 A
